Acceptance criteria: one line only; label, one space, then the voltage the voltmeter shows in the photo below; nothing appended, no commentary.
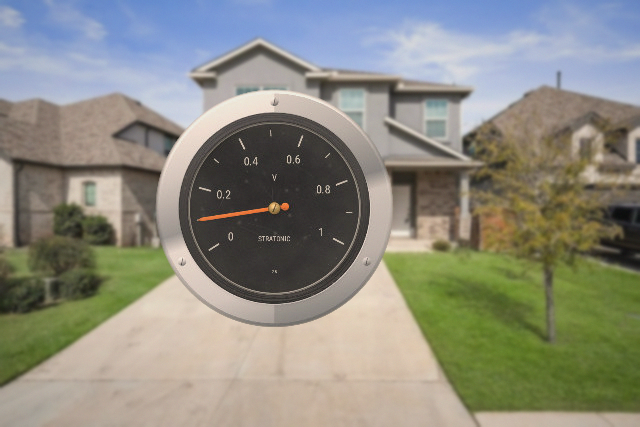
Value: 0.1 V
